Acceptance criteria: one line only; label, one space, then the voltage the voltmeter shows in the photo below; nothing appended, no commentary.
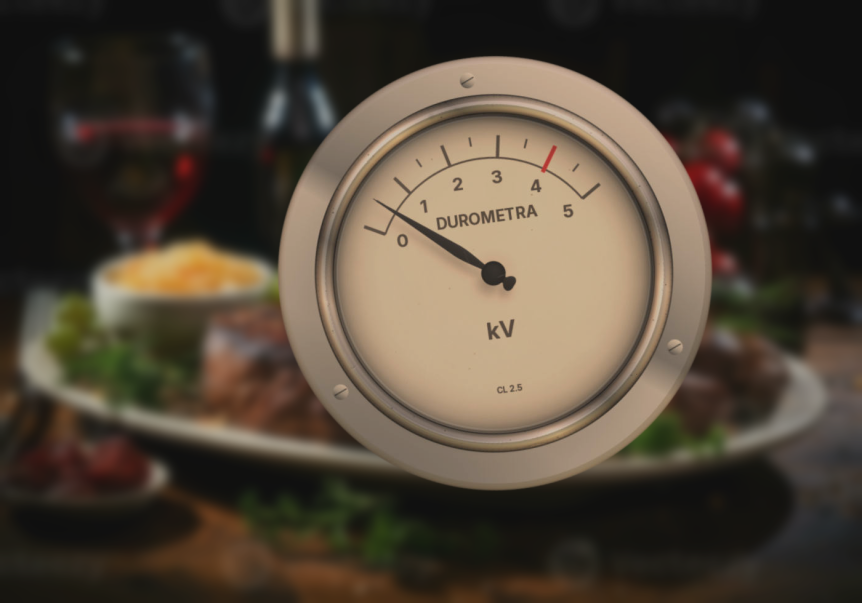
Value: 0.5 kV
